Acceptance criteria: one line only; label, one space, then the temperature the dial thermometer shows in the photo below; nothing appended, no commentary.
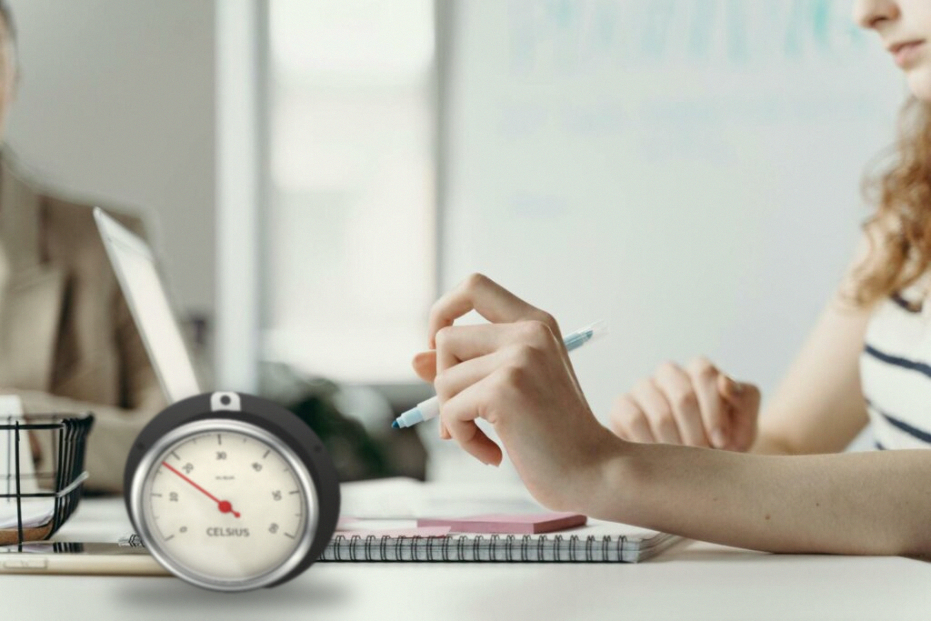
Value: 17.5 °C
